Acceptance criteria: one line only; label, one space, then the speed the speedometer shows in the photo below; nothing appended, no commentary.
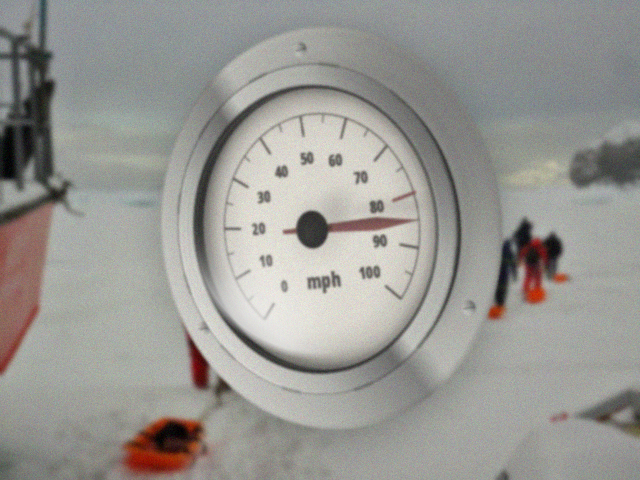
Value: 85 mph
